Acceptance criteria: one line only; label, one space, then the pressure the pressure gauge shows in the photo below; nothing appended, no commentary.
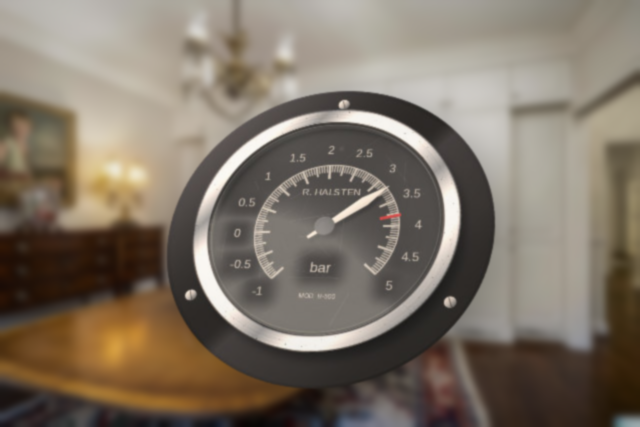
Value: 3.25 bar
